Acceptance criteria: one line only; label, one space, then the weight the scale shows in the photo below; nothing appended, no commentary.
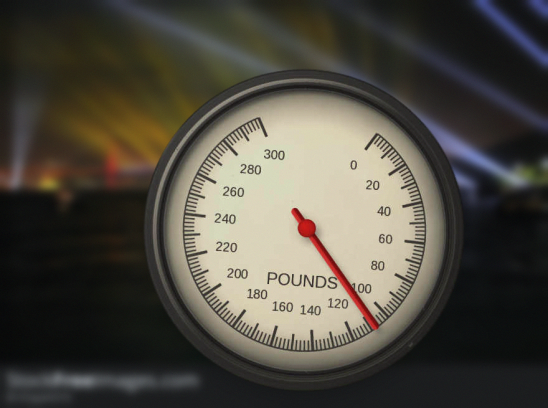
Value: 108 lb
